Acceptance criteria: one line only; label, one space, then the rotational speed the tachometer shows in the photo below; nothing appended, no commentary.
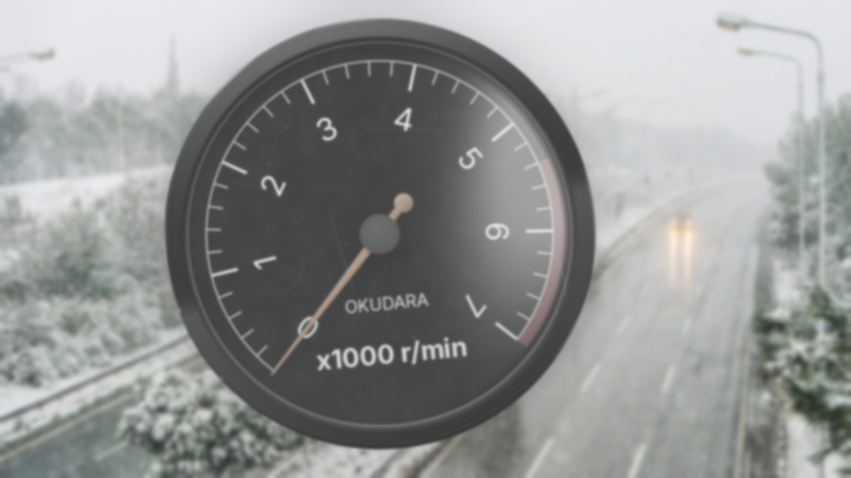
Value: 0 rpm
